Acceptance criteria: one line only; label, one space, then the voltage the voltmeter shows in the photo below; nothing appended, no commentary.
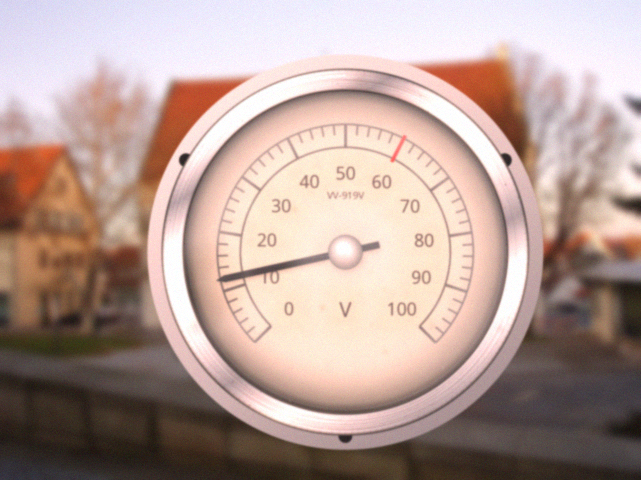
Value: 12 V
